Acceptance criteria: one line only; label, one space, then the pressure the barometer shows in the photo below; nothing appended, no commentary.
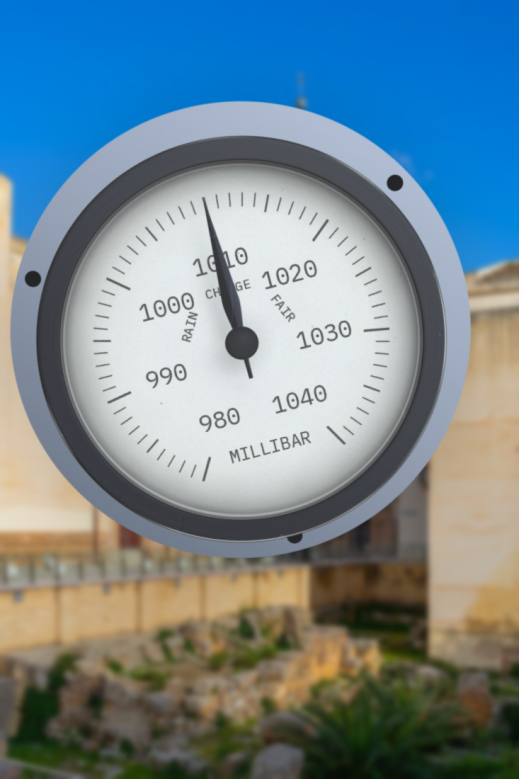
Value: 1010 mbar
